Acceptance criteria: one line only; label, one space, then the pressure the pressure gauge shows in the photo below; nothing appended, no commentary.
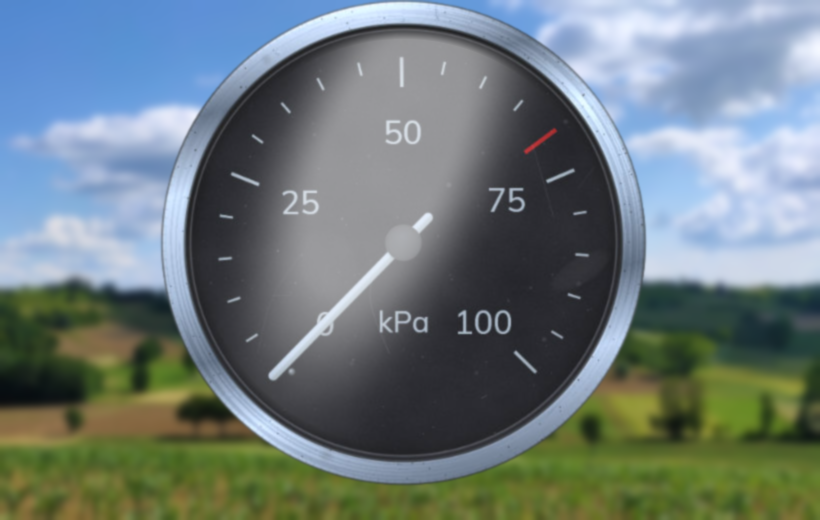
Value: 0 kPa
